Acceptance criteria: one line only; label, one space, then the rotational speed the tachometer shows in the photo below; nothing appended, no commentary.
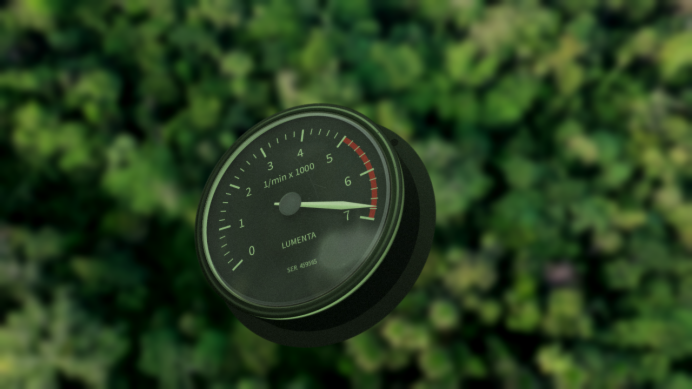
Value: 6800 rpm
